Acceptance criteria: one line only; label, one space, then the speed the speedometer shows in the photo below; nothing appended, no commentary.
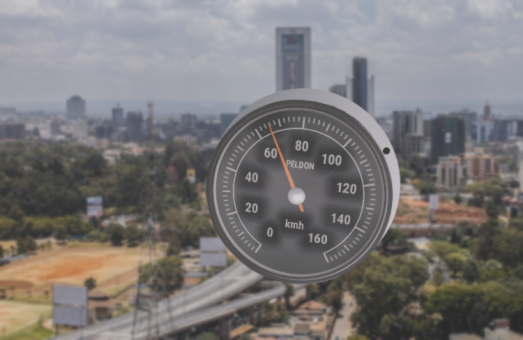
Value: 66 km/h
